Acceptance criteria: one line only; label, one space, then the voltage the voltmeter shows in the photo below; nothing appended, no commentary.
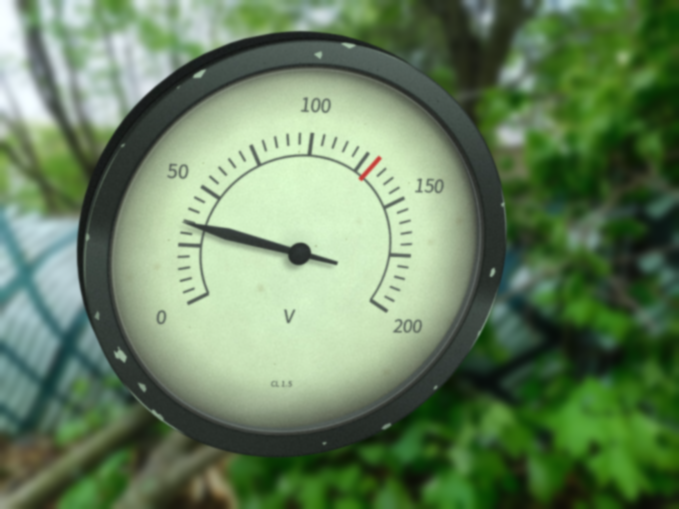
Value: 35 V
